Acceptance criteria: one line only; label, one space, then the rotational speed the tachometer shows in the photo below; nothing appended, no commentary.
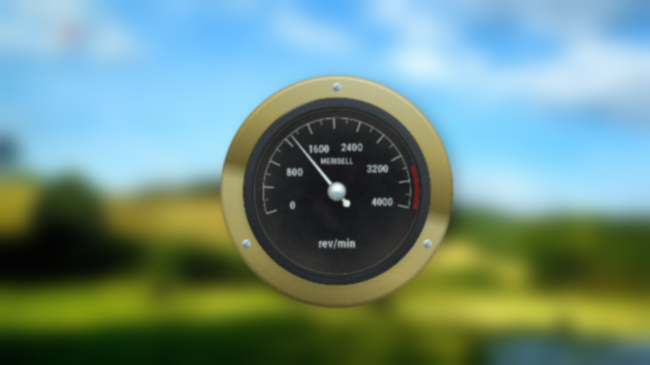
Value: 1300 rpm
